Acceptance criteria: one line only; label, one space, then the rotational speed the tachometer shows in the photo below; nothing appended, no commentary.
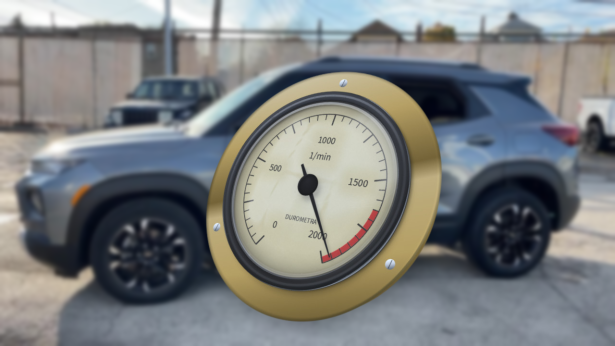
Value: 1950 rpm
